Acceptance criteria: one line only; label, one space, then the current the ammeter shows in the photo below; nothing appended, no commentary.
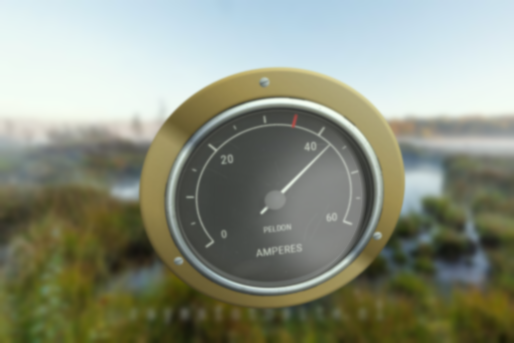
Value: 42.5 A
